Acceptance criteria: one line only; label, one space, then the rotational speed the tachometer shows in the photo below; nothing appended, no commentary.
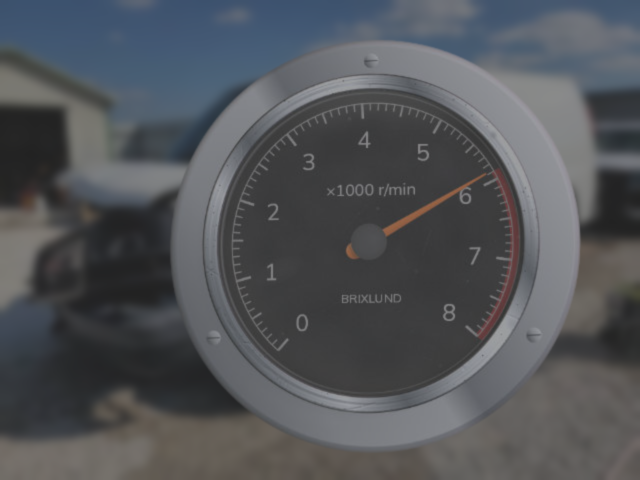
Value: 5900 rpm
